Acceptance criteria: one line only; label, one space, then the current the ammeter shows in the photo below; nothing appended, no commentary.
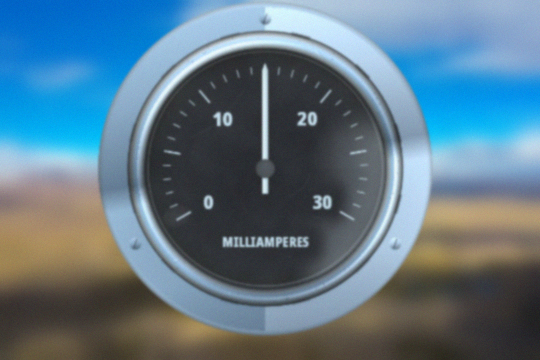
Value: 15 mA
